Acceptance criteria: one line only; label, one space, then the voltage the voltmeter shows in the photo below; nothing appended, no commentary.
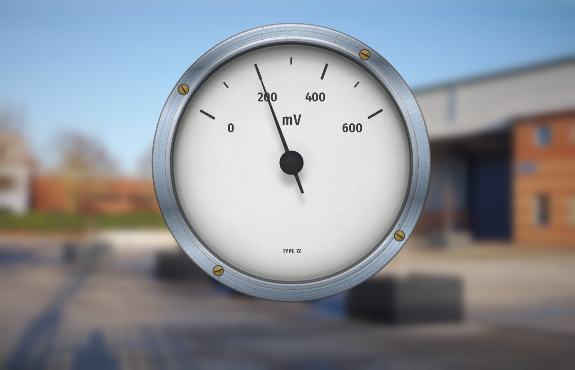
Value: 200 mV
